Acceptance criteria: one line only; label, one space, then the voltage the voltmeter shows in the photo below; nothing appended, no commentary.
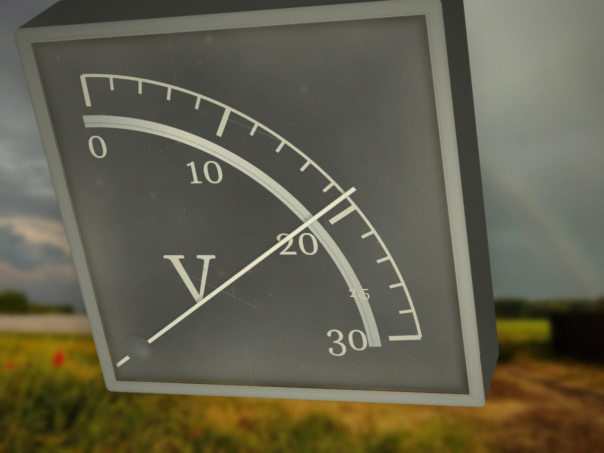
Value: 19 V
